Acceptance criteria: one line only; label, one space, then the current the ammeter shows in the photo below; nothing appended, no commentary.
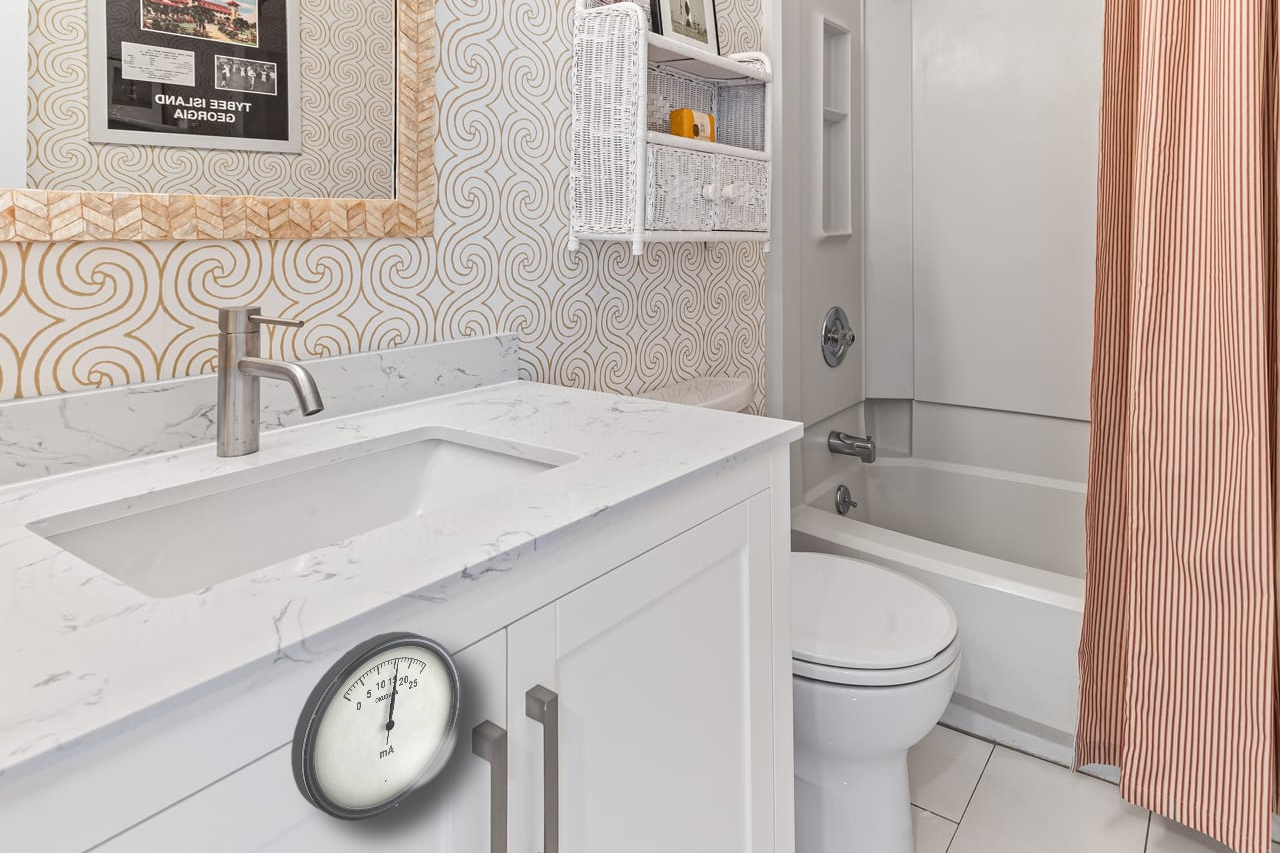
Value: 15 mA
